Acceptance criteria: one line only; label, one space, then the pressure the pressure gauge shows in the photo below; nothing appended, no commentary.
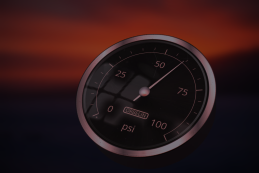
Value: 60 psi
